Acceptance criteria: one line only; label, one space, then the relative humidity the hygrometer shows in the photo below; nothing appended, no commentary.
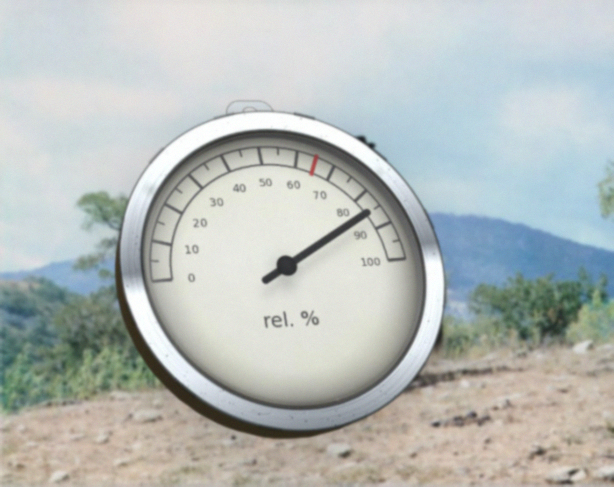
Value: 85 %
